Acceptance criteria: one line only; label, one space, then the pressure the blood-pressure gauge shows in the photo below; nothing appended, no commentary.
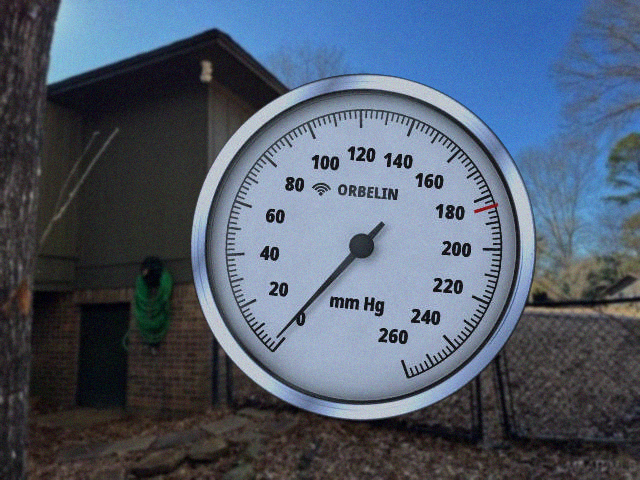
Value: 2 mmHg
